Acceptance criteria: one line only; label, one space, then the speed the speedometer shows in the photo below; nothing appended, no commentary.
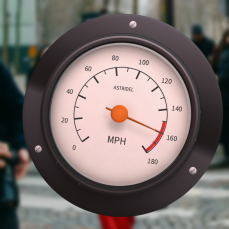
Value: 160 mph
